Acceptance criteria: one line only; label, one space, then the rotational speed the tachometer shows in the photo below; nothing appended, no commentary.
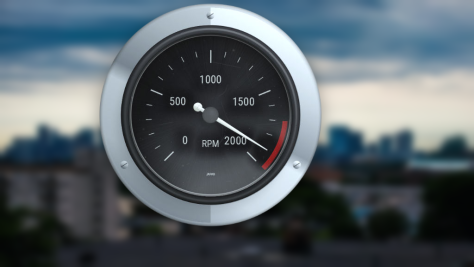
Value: 1900 rpm
